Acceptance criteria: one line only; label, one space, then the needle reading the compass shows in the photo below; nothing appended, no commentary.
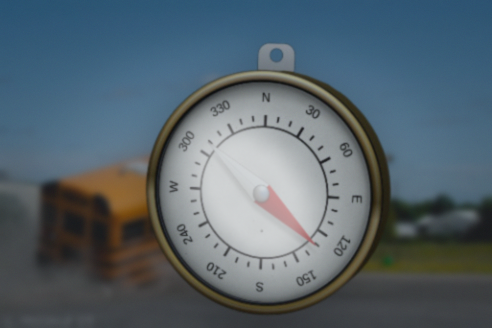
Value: 130 °
